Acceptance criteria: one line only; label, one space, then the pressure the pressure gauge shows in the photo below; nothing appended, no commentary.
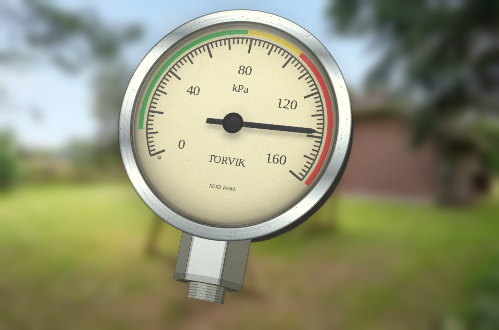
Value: 138 kPa
